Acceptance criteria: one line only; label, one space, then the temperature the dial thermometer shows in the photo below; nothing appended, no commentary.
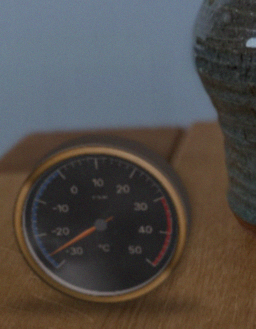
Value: -26 °C
